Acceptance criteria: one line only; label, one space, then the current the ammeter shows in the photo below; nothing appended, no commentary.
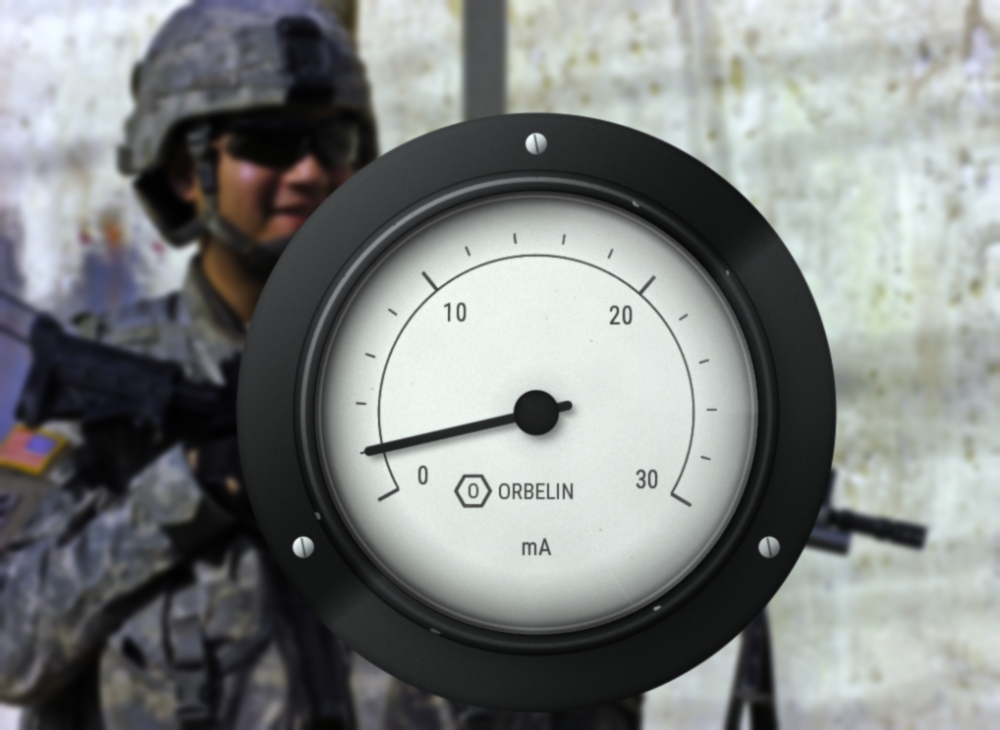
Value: 2 mA
